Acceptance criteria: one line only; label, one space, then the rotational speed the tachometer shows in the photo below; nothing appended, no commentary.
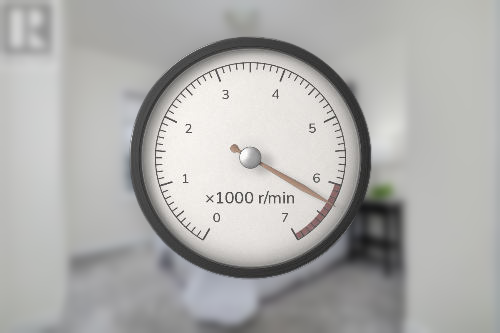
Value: 6300 rpm
